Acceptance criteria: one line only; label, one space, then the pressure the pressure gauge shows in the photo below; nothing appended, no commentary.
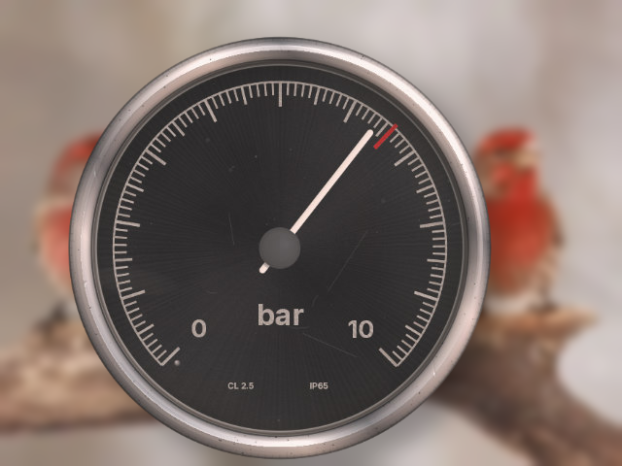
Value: 6.4 bar
